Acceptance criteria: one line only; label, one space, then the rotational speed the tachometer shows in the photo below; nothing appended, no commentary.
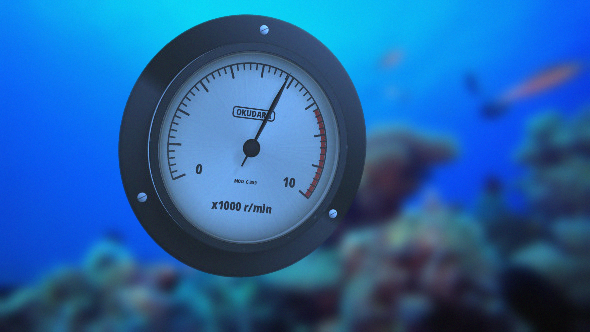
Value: 5800 rpm
